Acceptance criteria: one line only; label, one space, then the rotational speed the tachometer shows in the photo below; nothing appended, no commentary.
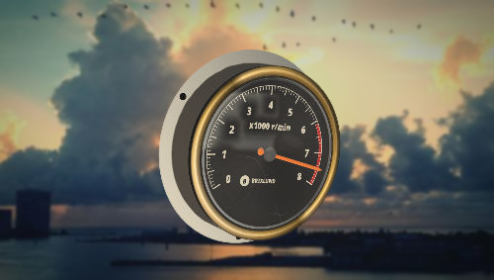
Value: 7500 rpm
